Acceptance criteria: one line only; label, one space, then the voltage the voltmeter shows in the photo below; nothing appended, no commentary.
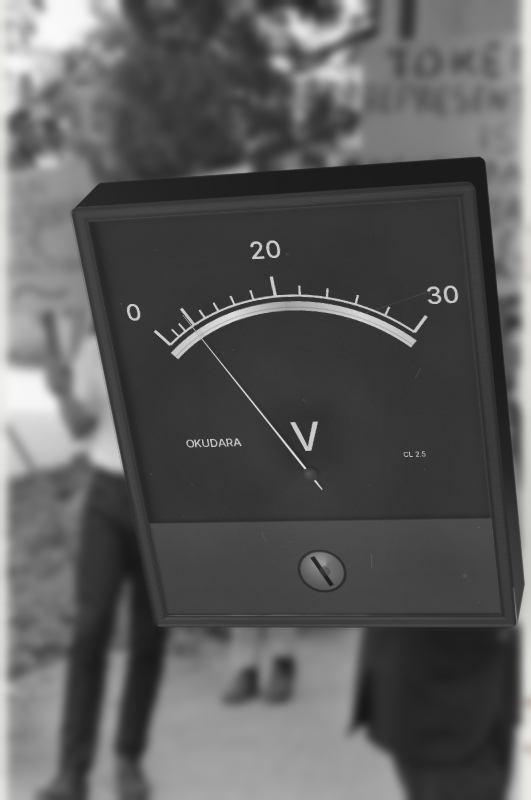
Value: 10 V
